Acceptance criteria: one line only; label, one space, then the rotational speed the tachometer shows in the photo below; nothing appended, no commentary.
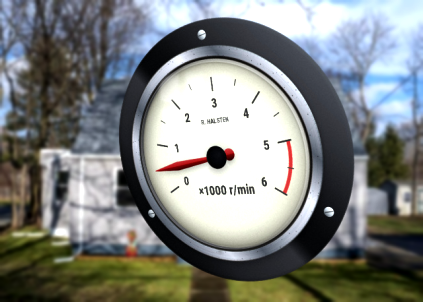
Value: 500 rpm
